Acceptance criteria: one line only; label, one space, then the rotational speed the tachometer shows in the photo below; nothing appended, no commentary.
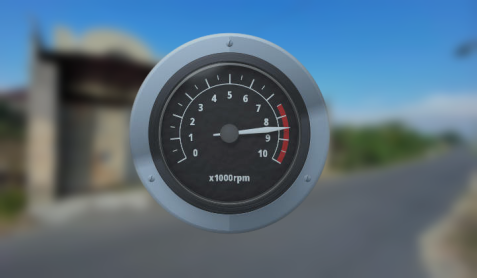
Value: 8500 rpm
